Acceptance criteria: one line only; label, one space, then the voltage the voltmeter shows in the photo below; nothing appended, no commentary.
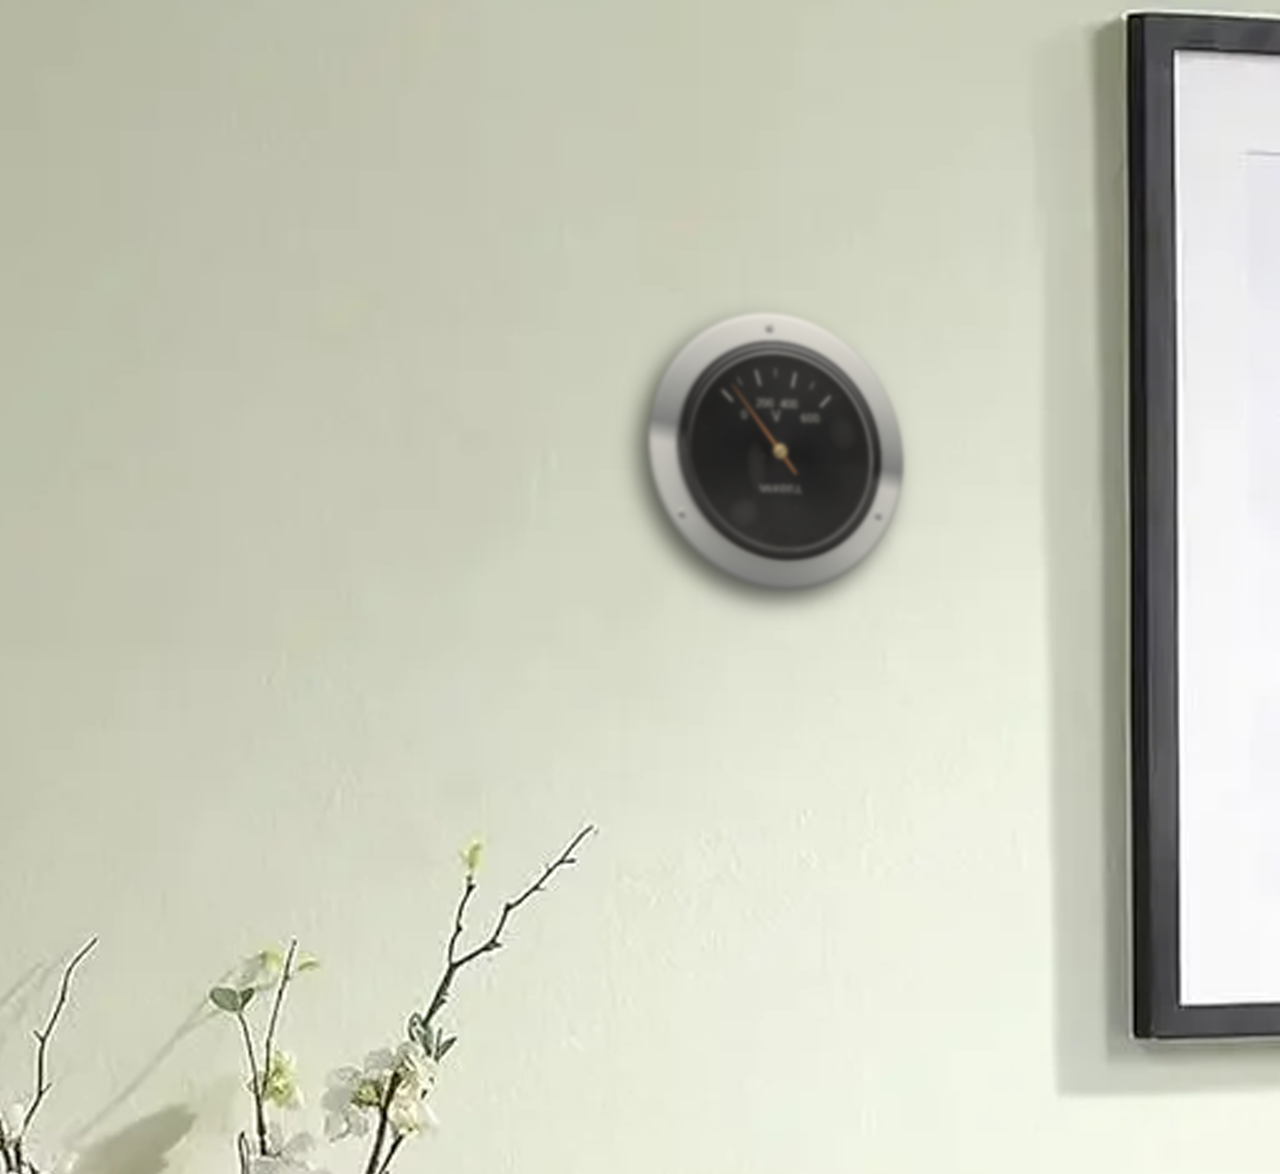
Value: 50 V
